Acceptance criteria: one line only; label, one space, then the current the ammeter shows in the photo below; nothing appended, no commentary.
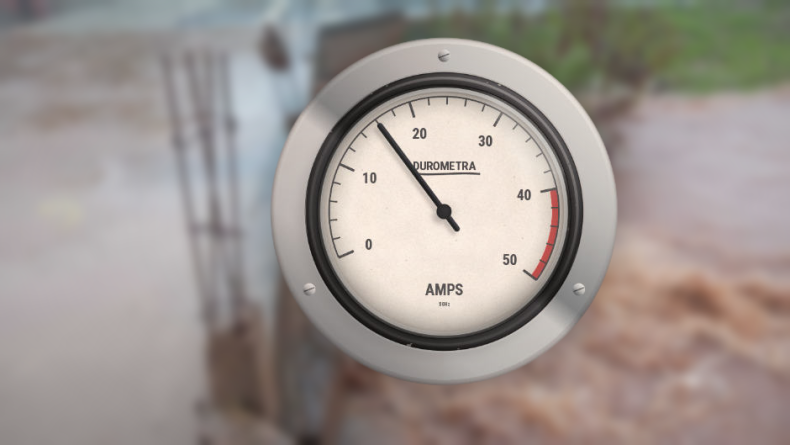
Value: 16 A
